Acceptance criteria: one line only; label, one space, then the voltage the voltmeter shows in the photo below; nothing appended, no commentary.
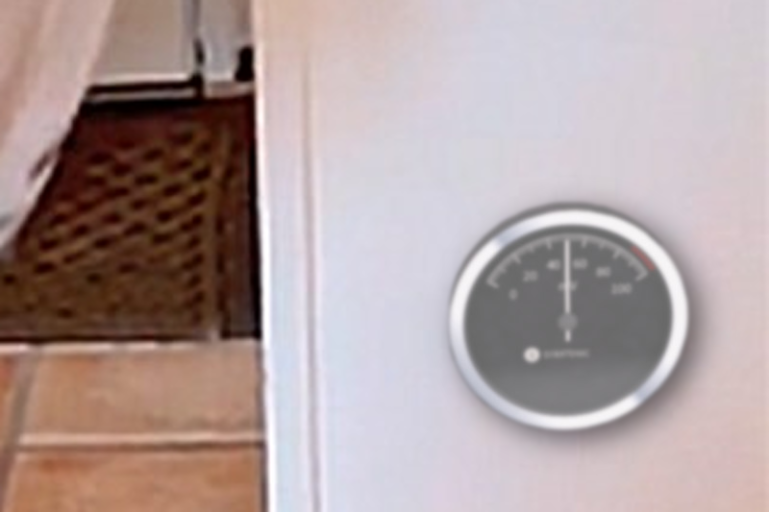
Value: 50 mV
